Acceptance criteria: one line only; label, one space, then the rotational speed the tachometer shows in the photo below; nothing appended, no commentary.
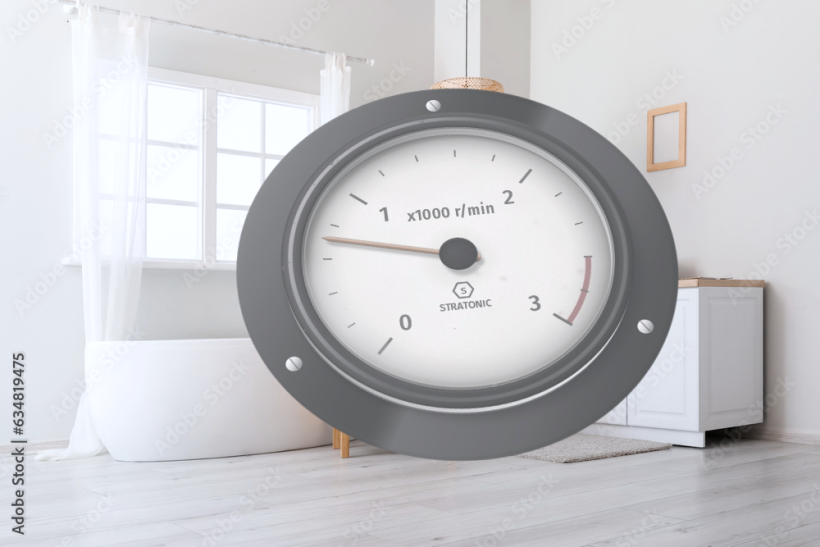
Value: 700 rpm
